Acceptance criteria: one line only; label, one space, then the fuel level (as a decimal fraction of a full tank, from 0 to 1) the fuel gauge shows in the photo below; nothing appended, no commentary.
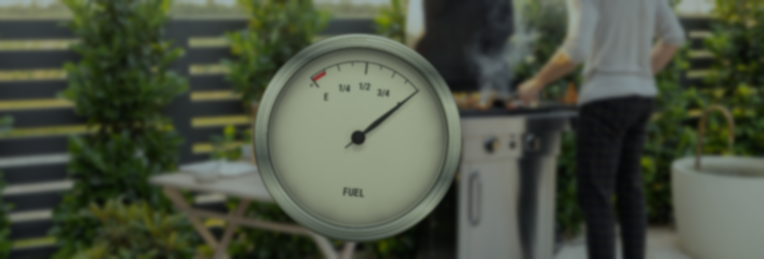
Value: 1
